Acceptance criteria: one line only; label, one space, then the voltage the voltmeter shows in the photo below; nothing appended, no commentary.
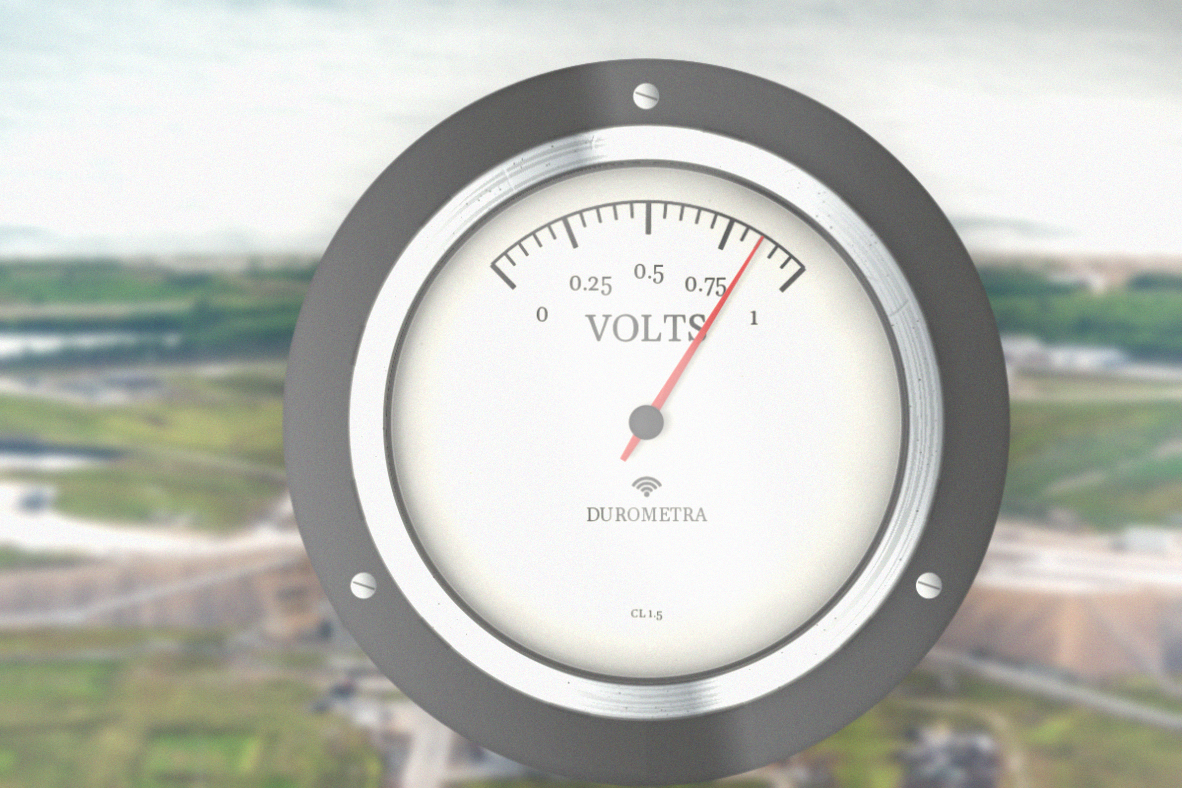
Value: 0.85 V
